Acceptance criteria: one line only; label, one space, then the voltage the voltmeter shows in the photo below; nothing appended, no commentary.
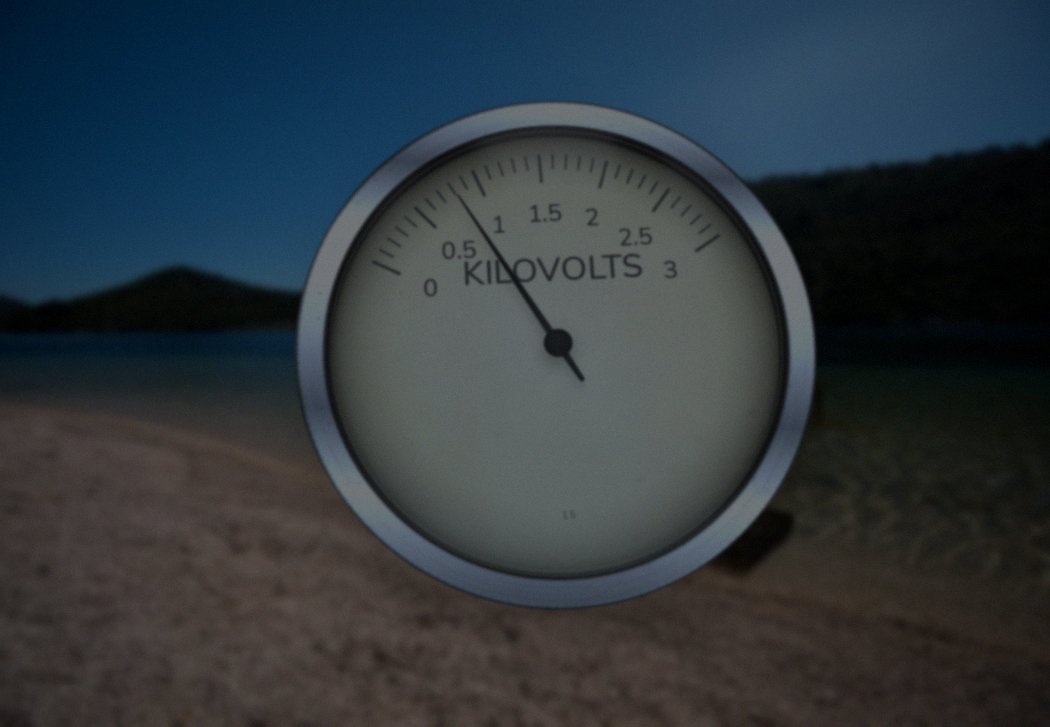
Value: 0.8 kV
